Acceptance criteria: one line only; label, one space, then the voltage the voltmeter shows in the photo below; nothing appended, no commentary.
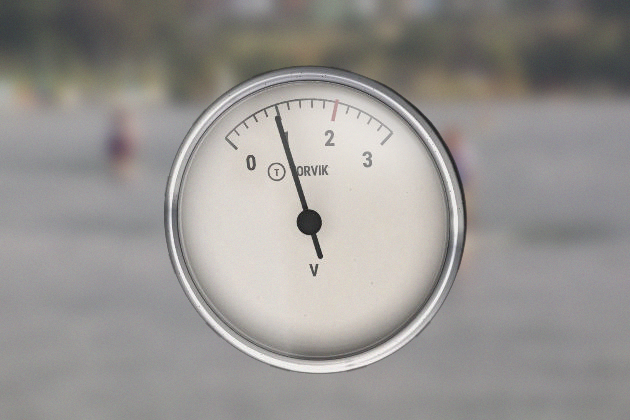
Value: 1 V
